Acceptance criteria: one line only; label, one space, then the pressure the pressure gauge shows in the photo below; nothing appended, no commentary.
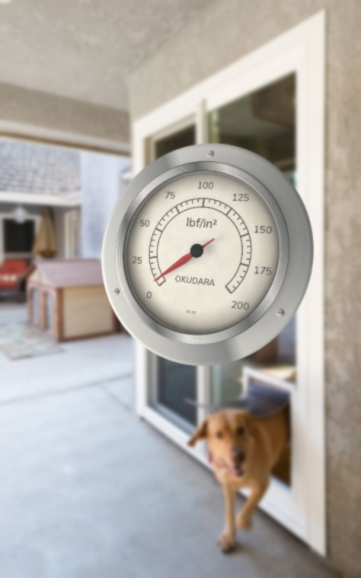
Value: 5 psi
